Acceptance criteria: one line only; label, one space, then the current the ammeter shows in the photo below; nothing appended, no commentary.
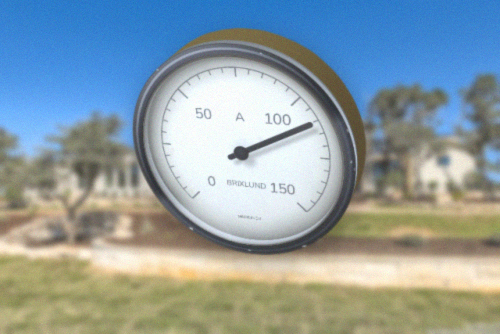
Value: 110 A
